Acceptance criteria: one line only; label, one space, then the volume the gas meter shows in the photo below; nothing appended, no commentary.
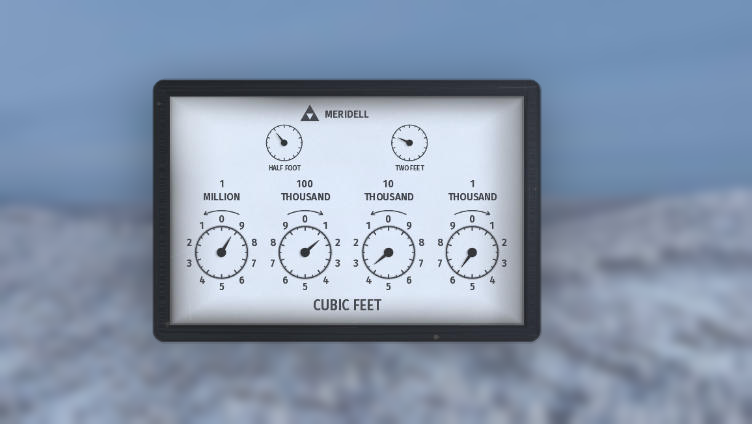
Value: 913600 ft³
